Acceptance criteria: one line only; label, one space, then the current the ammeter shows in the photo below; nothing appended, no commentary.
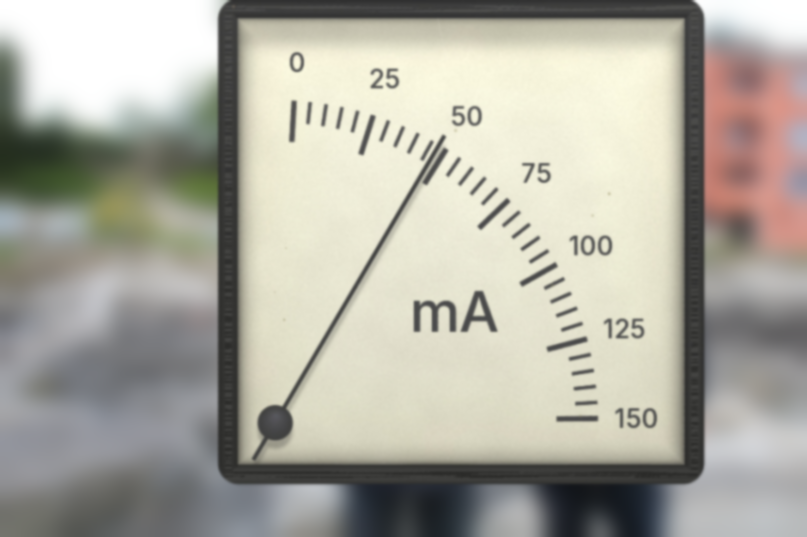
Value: 47.5 mA
